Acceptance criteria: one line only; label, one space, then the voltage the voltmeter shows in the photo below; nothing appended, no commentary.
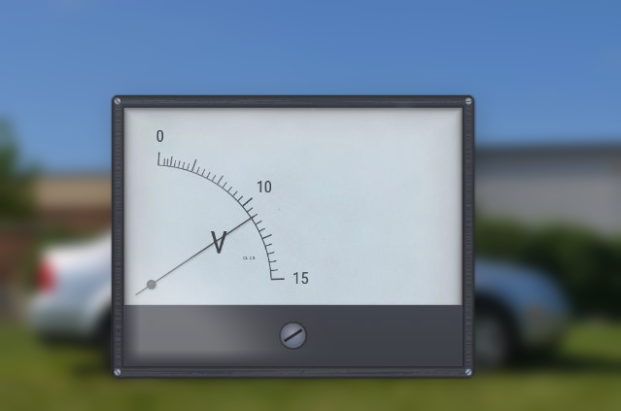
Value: 11 V
